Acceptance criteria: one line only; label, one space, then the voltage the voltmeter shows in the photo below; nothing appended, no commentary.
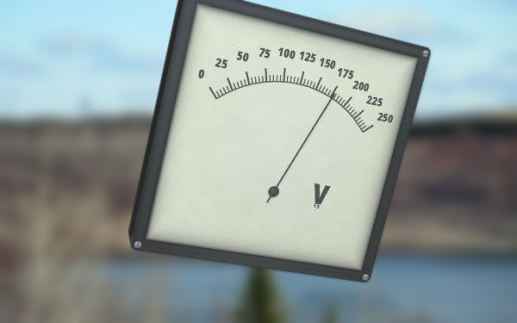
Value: 175 V
